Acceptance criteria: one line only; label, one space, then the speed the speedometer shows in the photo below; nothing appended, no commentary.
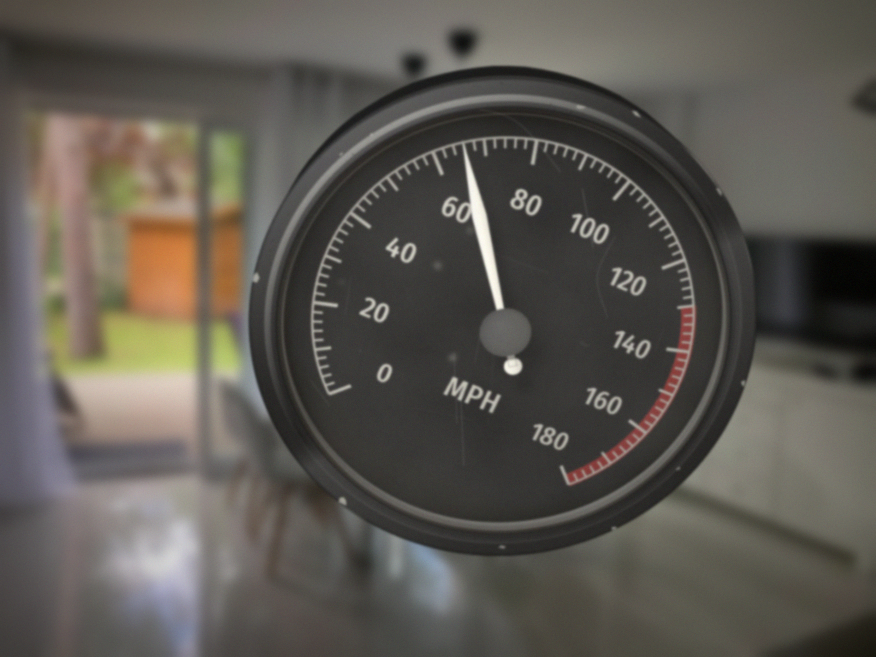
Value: 66 mph
